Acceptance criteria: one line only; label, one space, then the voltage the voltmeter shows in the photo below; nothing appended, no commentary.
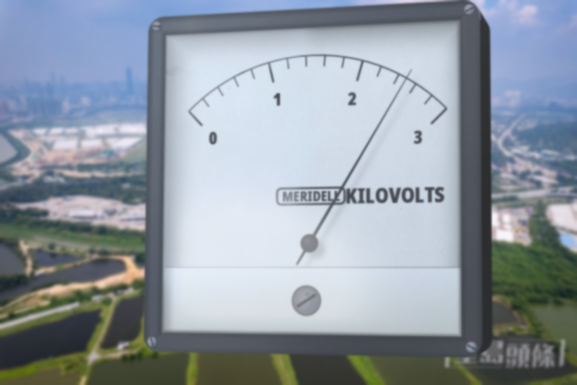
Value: 2.5 kV
